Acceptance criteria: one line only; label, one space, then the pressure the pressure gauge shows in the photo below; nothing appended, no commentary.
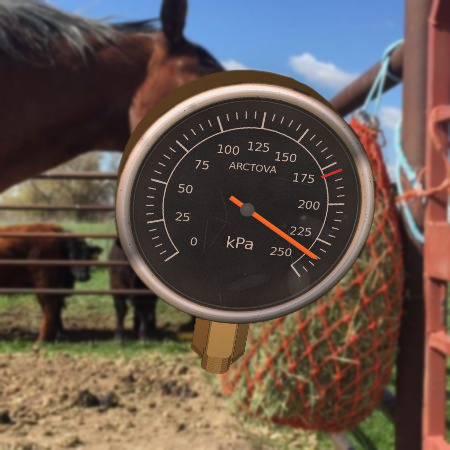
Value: 235 kPa
